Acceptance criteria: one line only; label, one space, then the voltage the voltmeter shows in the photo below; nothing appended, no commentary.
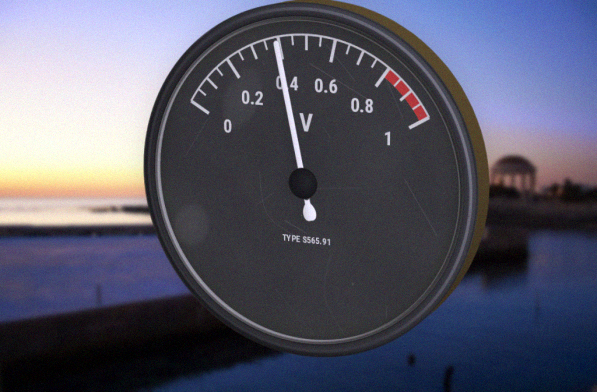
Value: 0.4 V
